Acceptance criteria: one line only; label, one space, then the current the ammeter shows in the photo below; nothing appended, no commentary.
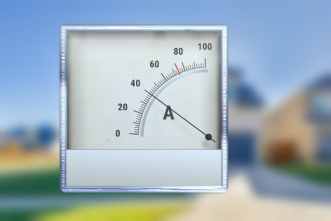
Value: 40 A
